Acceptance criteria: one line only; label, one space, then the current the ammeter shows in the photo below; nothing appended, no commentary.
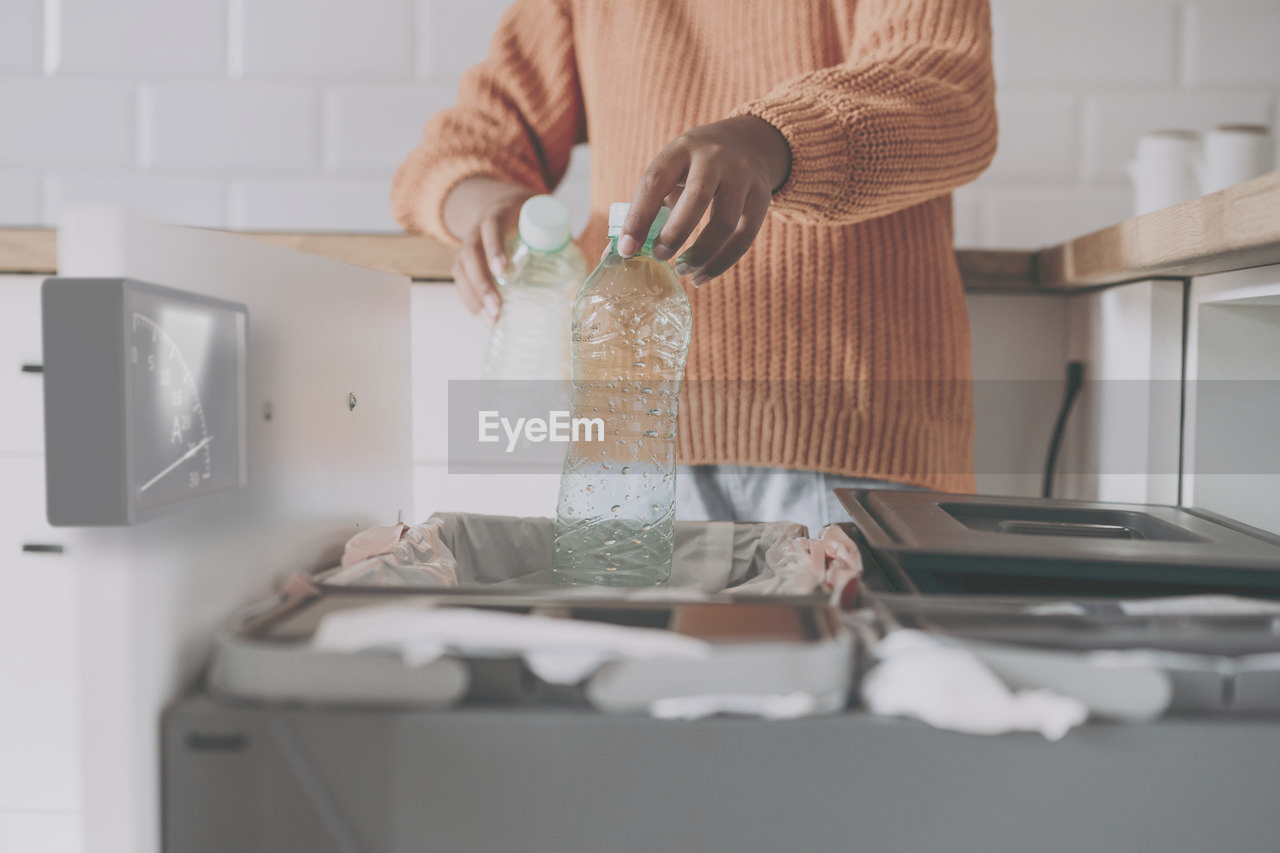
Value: 25 A
